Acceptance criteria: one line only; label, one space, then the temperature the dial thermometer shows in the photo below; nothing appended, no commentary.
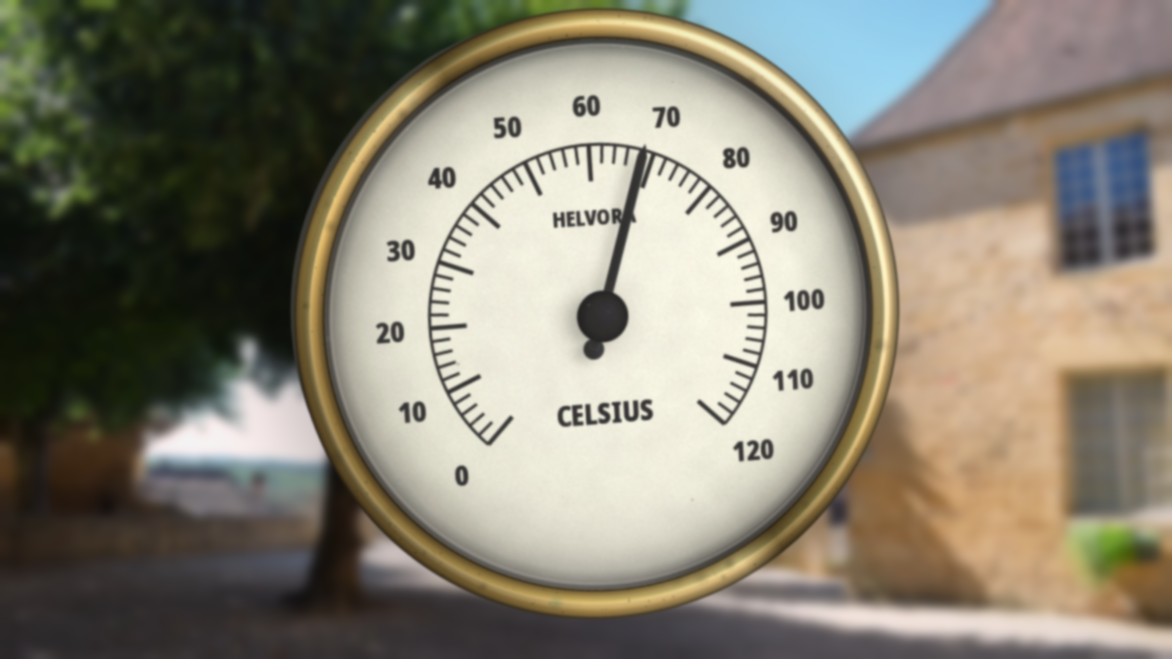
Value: 68 °C
